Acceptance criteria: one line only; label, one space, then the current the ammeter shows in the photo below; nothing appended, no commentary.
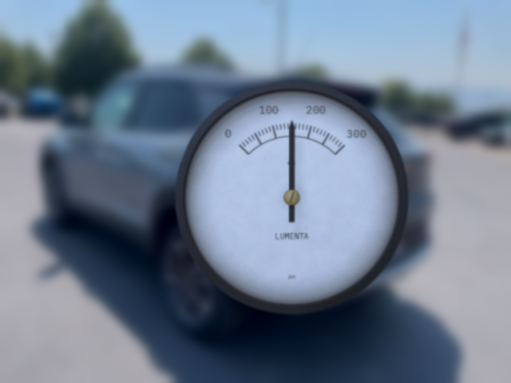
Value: 150 A
